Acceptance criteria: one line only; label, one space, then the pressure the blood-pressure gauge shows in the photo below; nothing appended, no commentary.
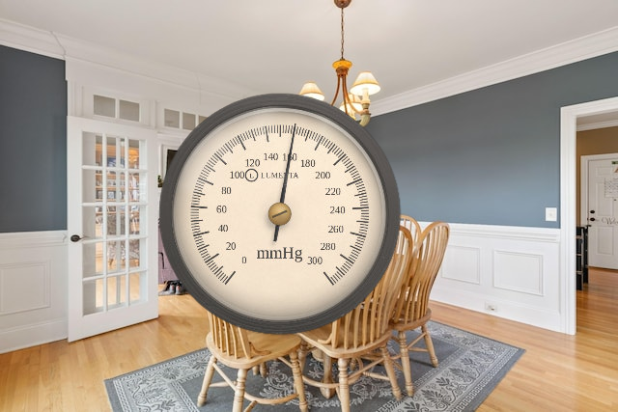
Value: 160 mmHg
